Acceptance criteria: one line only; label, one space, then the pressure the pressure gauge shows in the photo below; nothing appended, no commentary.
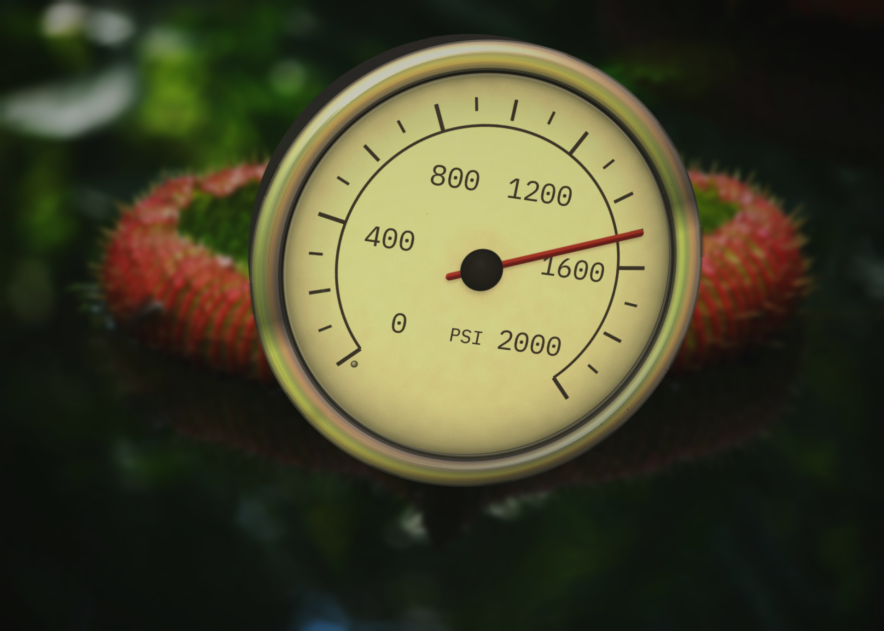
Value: 1500 psi
